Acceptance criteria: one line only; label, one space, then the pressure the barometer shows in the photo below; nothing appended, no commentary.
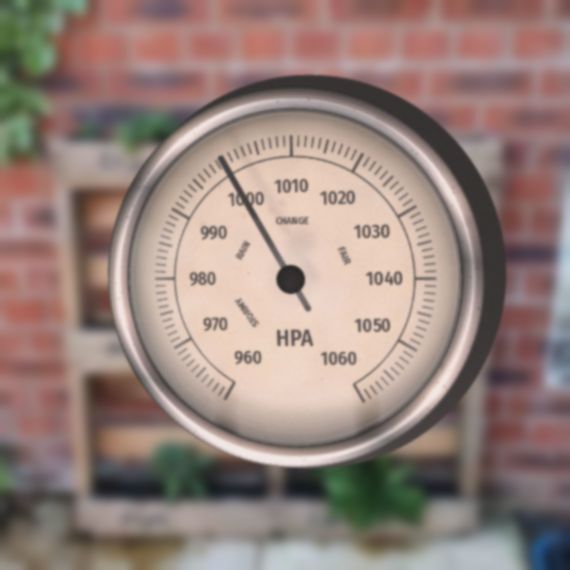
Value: 1000 hPa
